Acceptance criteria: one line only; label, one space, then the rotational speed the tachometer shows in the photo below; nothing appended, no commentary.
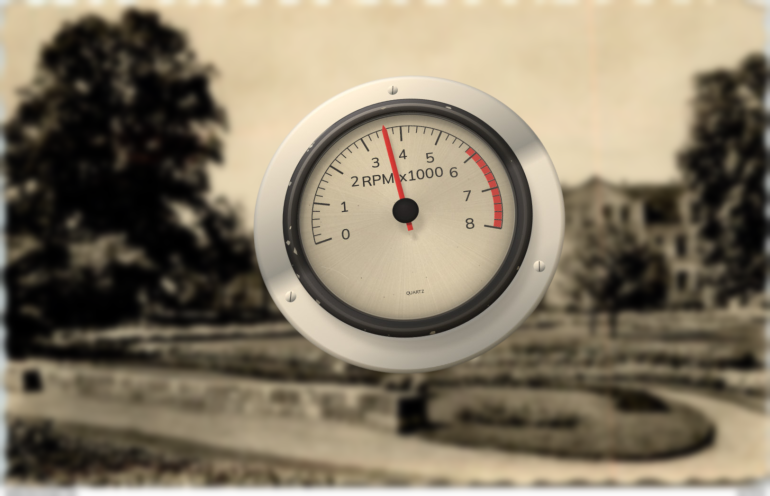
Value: 3600 rpm
